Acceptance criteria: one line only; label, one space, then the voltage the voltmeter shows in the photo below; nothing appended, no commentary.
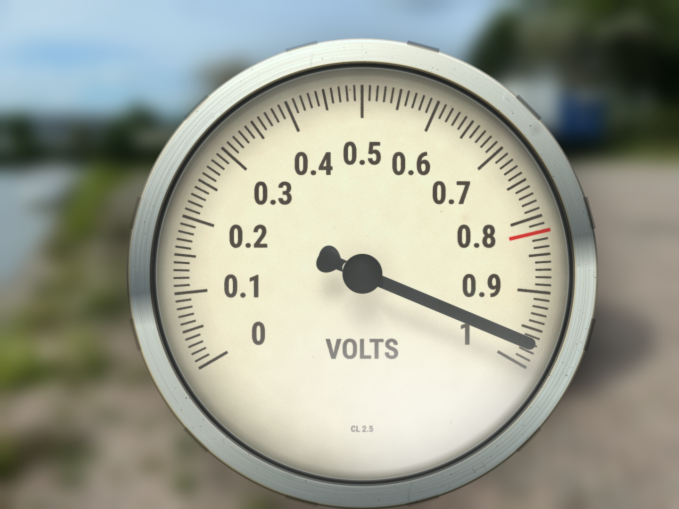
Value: 0.97 V
